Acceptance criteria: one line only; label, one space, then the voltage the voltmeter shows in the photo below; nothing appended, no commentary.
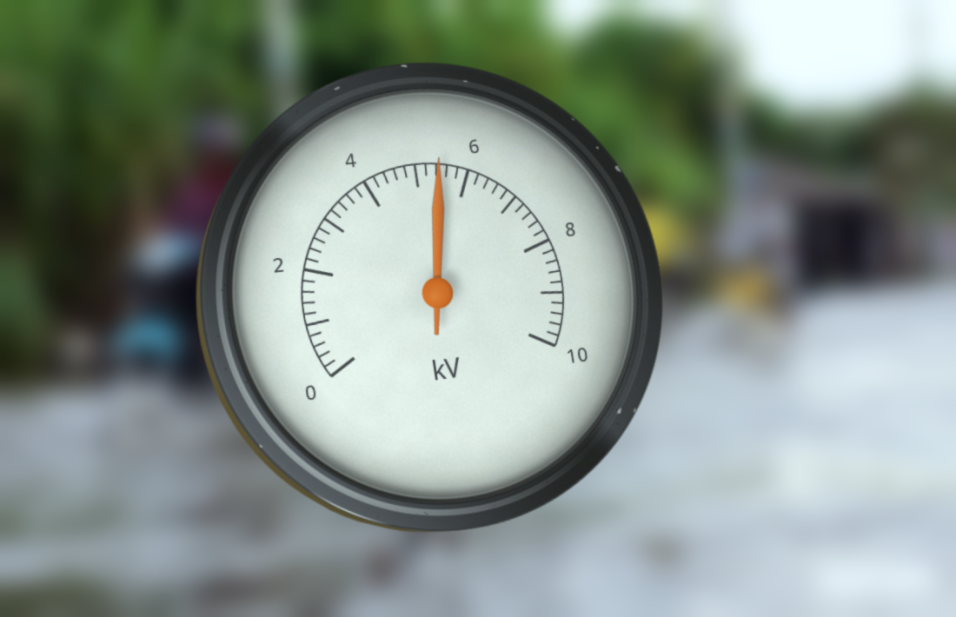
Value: 5.4 kV
